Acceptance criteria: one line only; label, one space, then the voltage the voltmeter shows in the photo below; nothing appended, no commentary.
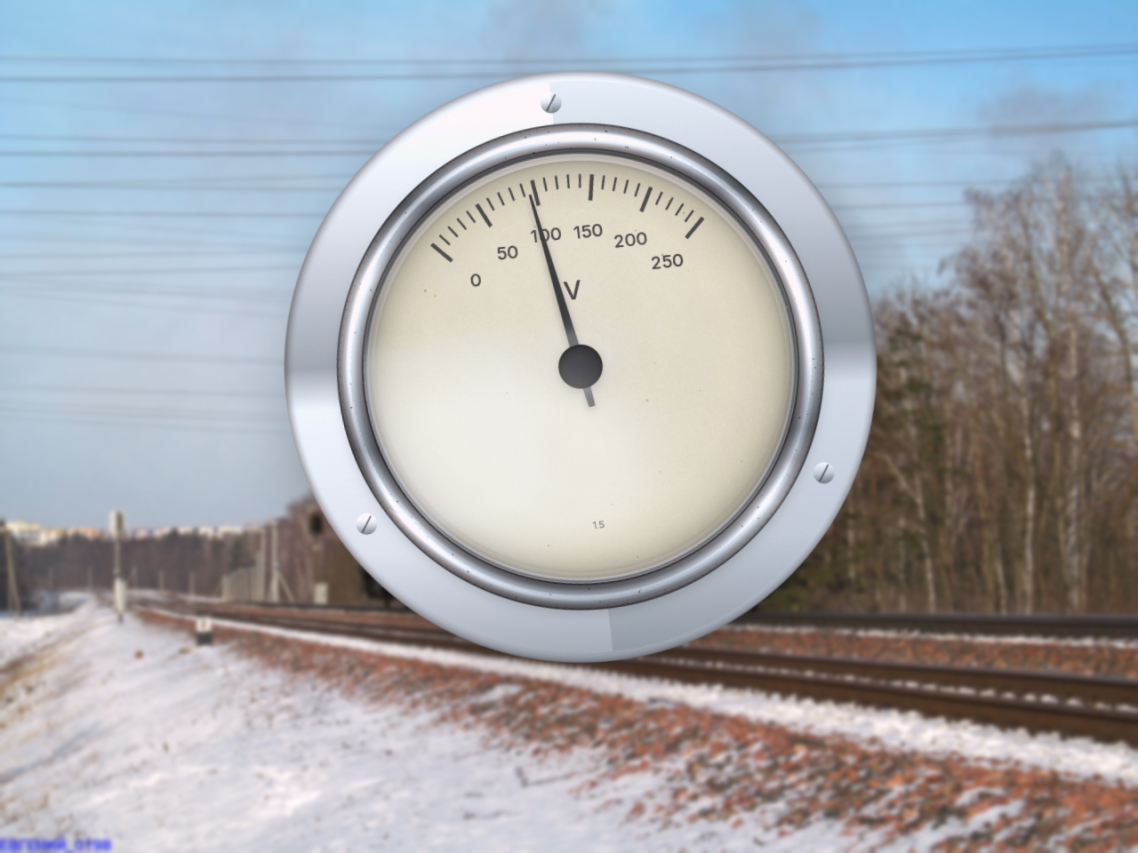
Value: 95 V
